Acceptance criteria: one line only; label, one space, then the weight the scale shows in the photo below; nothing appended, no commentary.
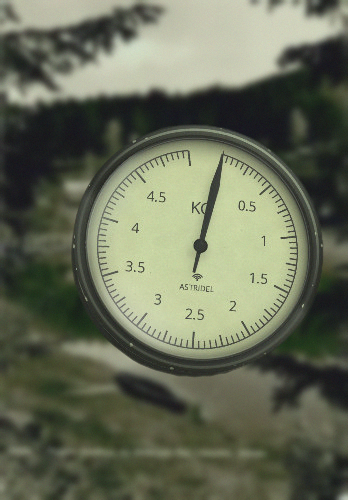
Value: 0 kg
